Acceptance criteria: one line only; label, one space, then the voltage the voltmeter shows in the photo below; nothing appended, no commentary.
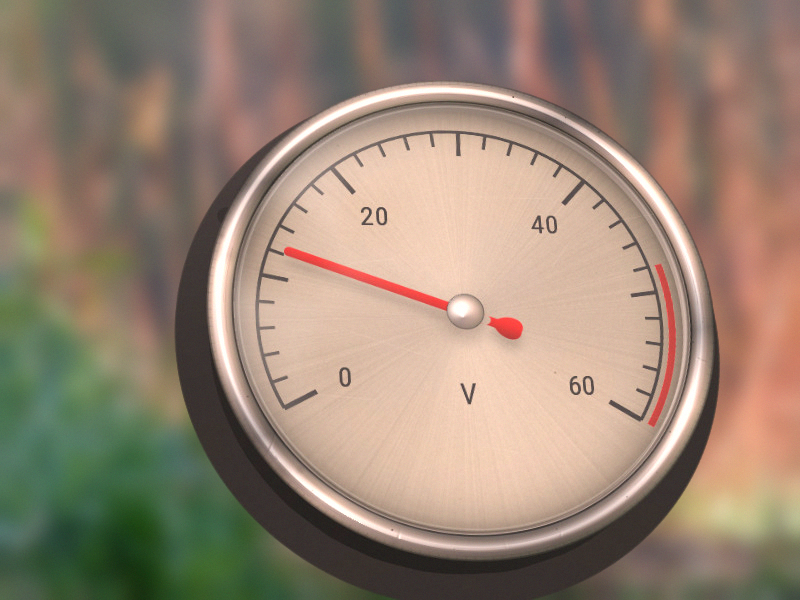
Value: 12 V
